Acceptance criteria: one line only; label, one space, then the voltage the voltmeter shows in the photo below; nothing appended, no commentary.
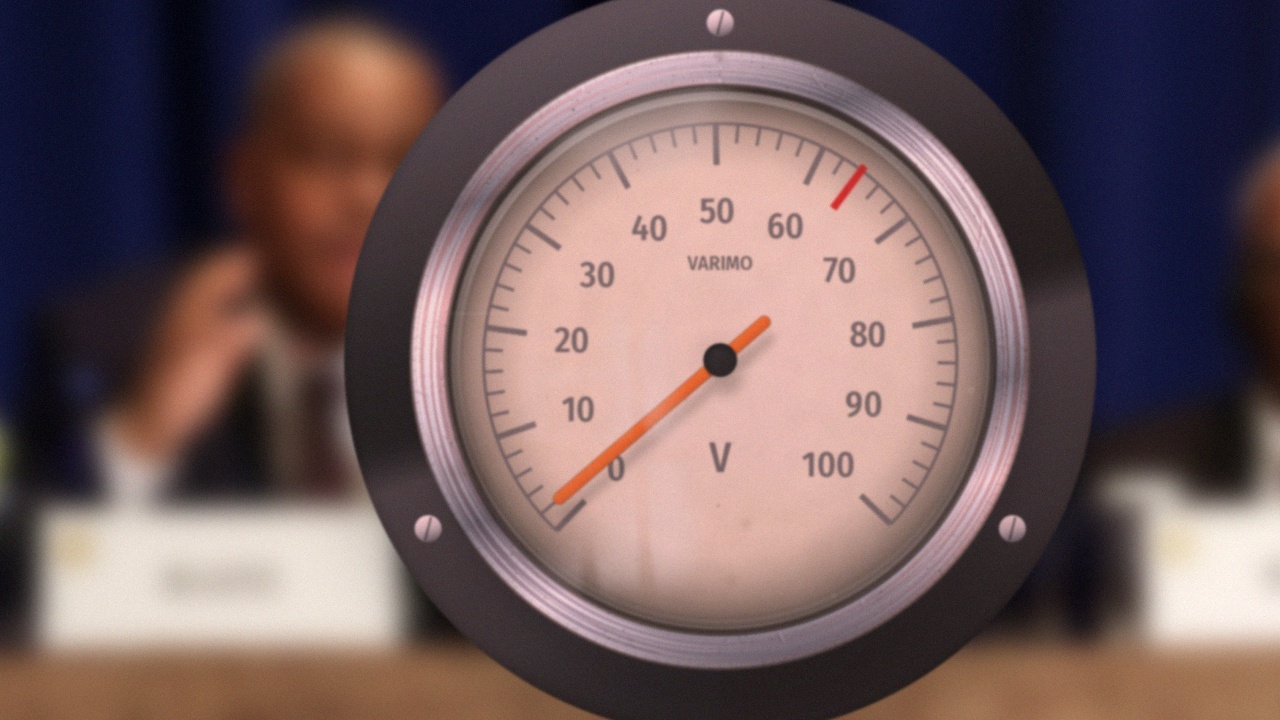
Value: 2 V
